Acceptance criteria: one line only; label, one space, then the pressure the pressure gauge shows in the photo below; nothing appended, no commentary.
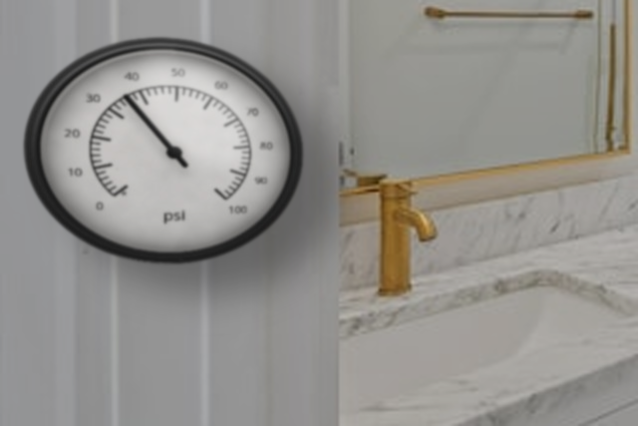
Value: 36 psi
